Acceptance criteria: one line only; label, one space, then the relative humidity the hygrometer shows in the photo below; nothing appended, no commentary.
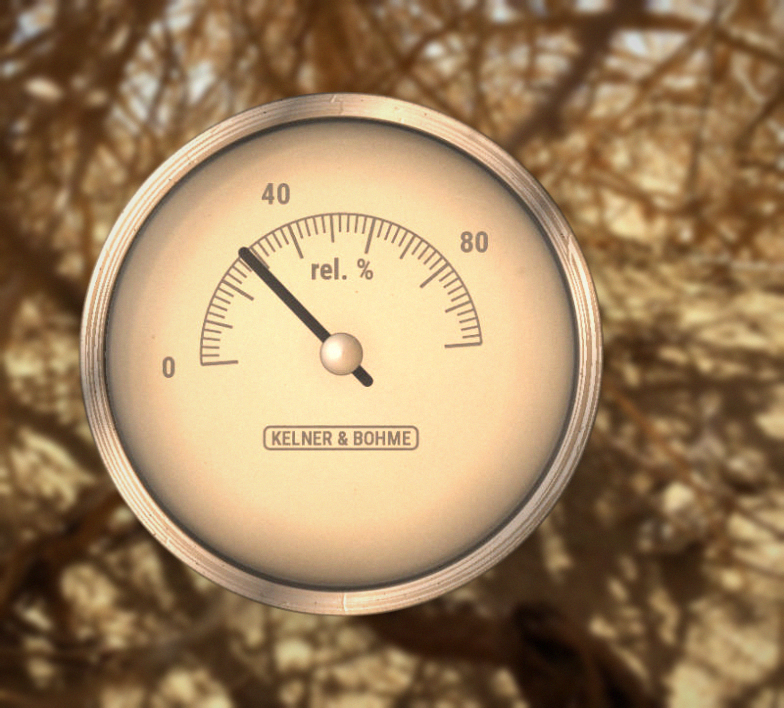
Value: 28 %
